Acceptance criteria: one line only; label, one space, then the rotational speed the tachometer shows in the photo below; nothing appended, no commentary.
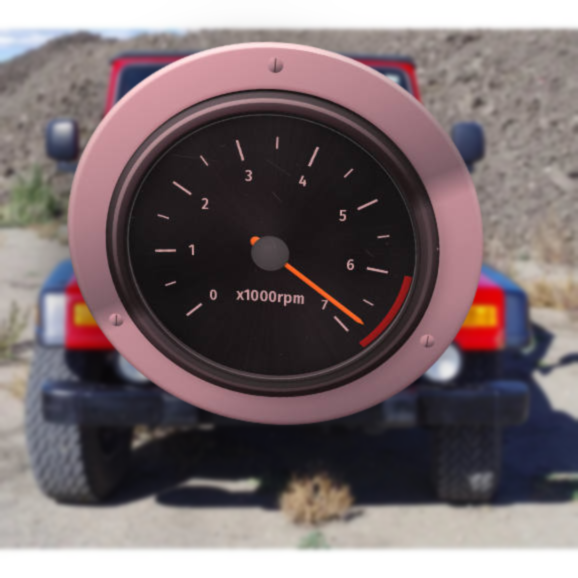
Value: 6750 rpm
